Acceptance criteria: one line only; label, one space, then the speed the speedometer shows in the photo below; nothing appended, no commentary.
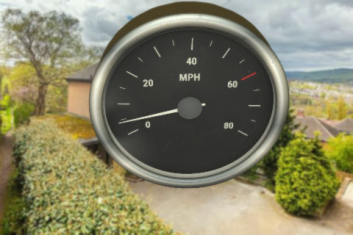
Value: 5 mph
